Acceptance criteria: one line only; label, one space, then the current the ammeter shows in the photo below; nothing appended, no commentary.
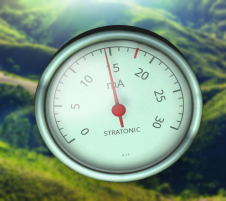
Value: 14.5 mA
